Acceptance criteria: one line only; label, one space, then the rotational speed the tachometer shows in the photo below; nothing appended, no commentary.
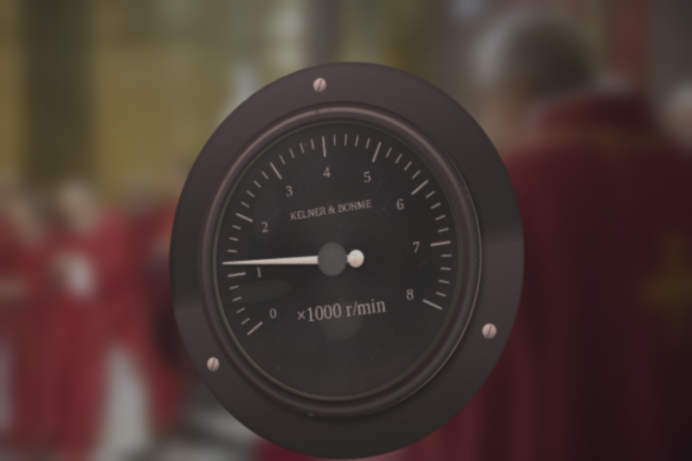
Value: 1200 rpm
